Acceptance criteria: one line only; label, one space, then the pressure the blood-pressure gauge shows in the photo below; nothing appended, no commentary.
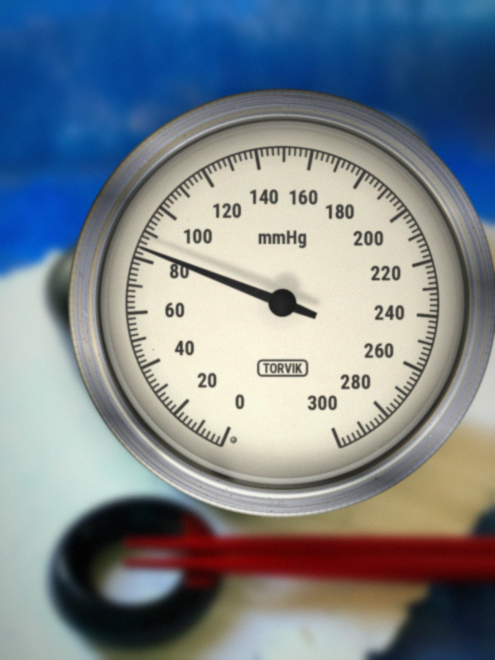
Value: 84 mmHg
